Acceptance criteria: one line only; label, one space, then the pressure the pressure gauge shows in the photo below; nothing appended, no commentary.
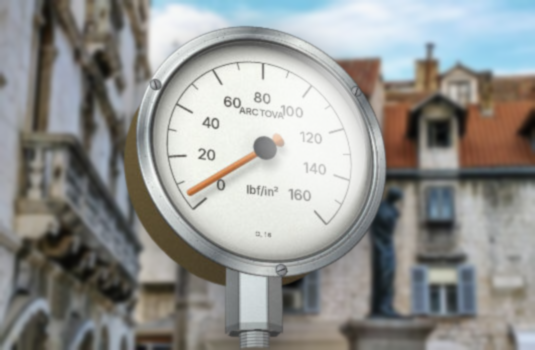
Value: 5 psi
